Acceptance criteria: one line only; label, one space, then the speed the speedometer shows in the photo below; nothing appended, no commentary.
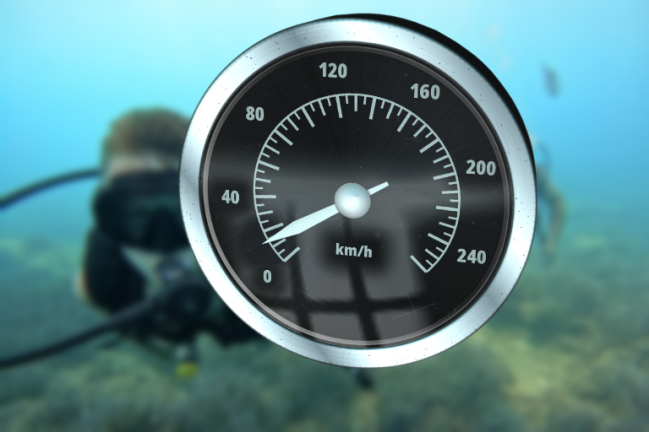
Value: 15 km/h
